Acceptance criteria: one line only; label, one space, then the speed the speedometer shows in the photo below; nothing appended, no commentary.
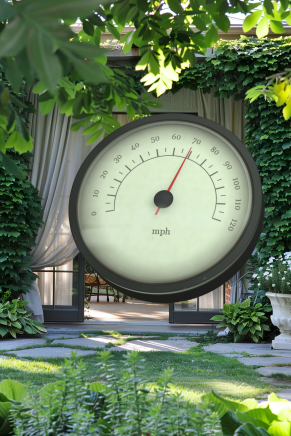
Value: 70 mph
